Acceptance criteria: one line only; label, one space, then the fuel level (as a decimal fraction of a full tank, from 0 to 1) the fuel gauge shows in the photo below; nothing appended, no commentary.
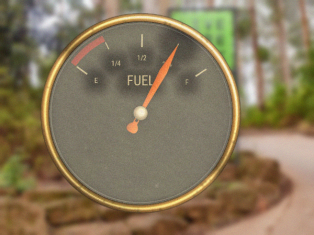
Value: 0.75
